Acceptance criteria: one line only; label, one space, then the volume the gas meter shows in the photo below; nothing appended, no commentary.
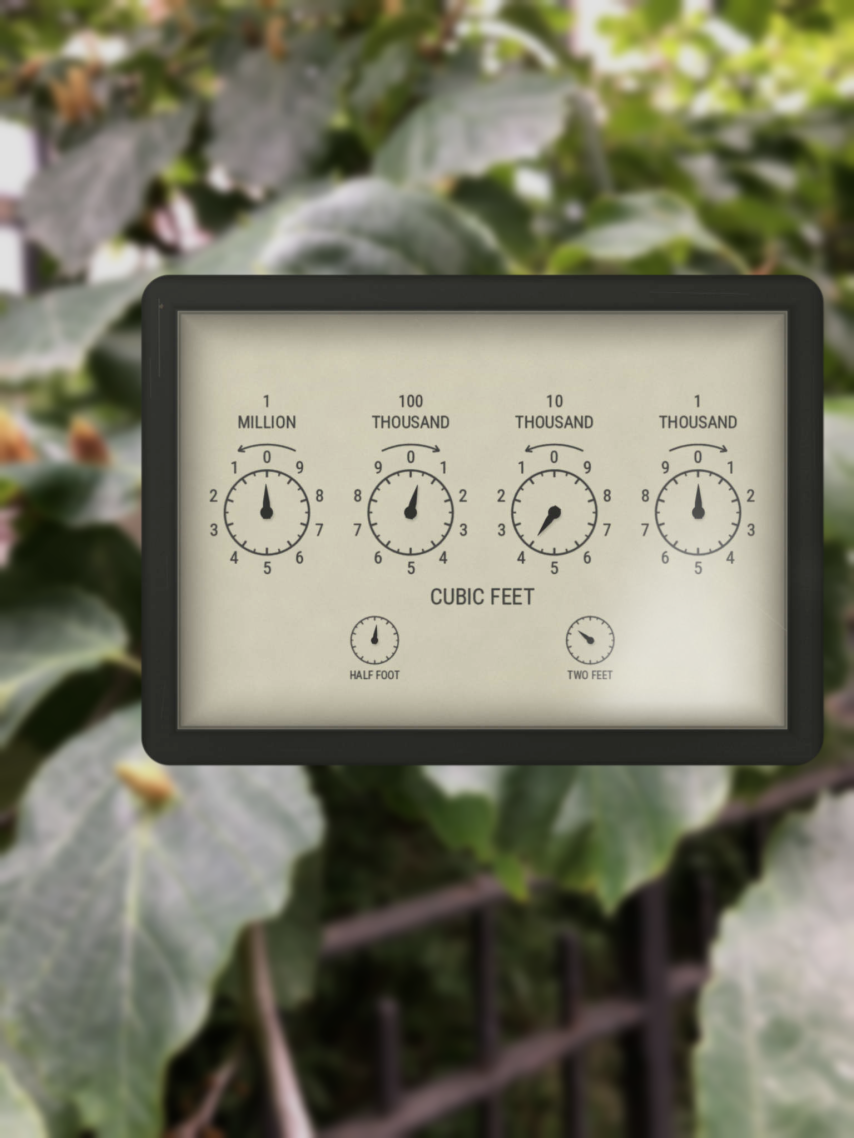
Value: 4000 ft³
